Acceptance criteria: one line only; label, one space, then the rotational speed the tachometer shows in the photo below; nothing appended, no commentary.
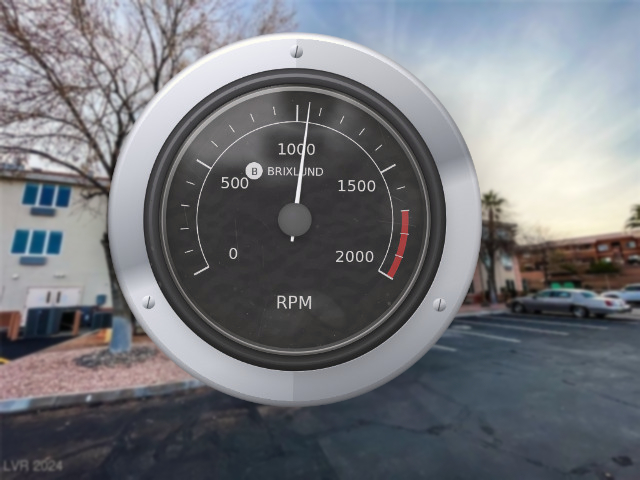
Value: 1050 rpm
